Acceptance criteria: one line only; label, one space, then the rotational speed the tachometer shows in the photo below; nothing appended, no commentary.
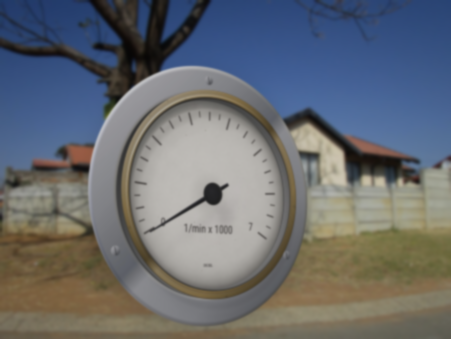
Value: 0 rpm
